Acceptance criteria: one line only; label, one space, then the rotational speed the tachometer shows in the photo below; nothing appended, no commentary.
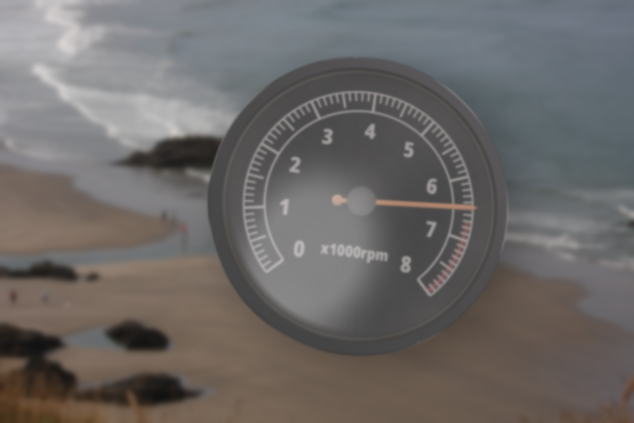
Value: 6500 rpm
